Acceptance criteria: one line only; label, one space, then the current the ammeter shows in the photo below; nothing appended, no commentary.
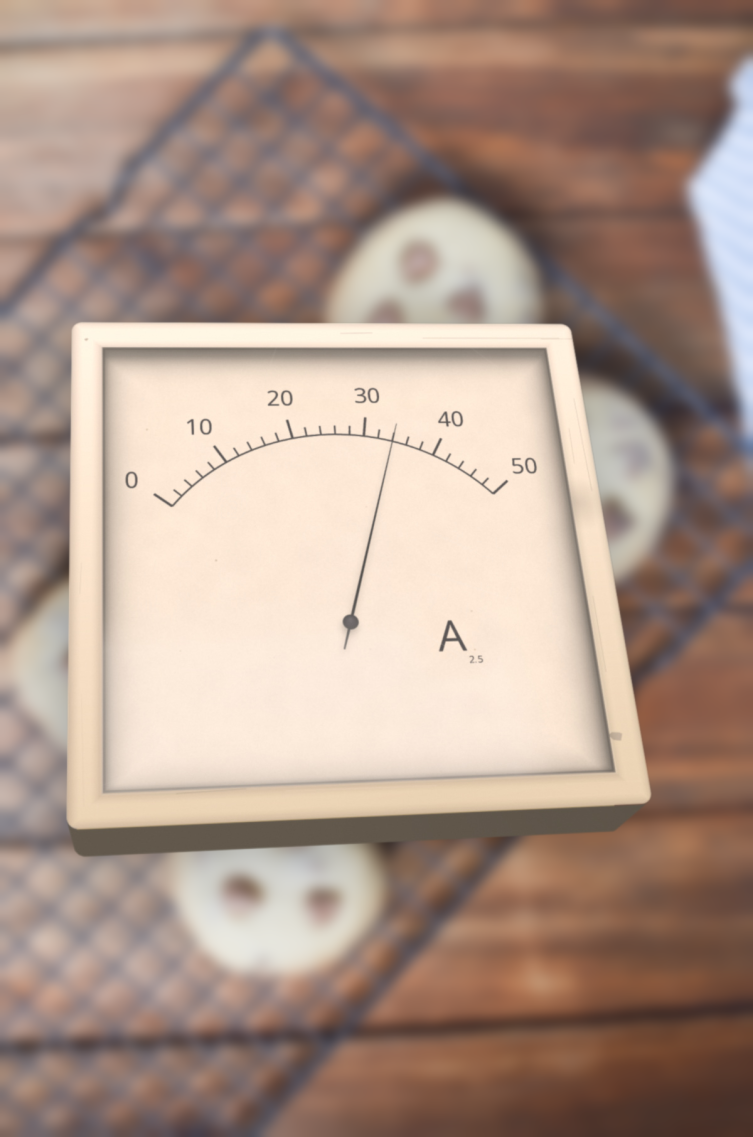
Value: 34 A
